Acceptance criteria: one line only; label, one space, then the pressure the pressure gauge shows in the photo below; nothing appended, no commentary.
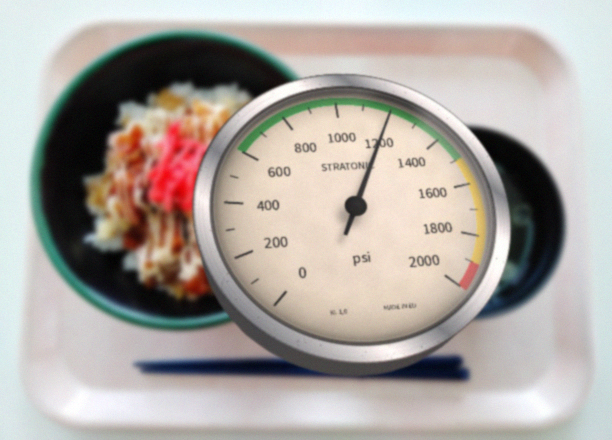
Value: 1200 psi
